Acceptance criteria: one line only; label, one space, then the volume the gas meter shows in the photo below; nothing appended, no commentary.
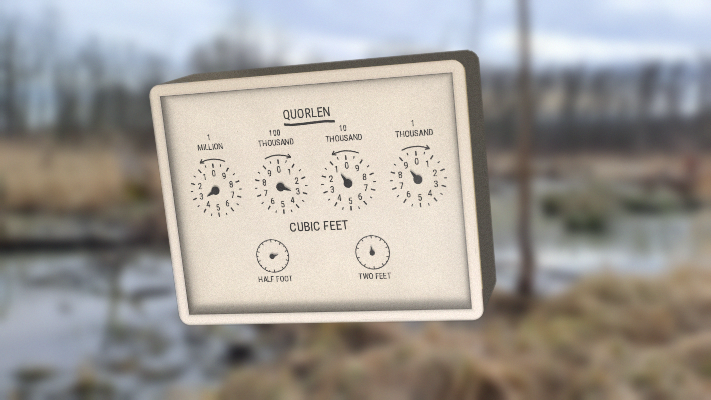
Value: 330900 ft³
